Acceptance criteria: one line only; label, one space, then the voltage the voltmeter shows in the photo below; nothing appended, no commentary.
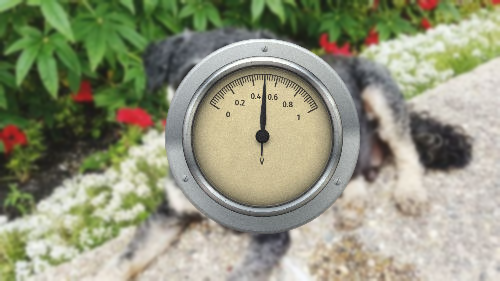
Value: 0.5 V
